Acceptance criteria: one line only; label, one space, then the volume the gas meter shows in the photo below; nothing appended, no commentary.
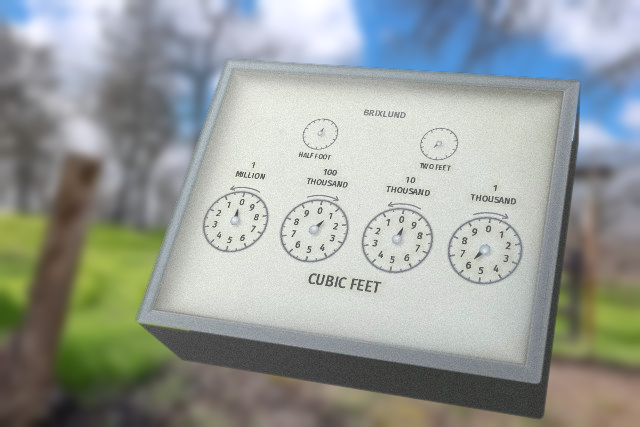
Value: 9600 ft³
